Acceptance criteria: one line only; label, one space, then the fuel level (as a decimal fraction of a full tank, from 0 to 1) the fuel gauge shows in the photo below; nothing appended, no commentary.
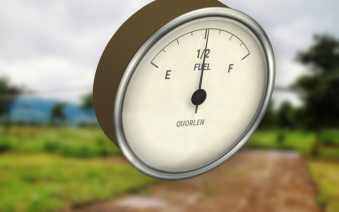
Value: 0.5
